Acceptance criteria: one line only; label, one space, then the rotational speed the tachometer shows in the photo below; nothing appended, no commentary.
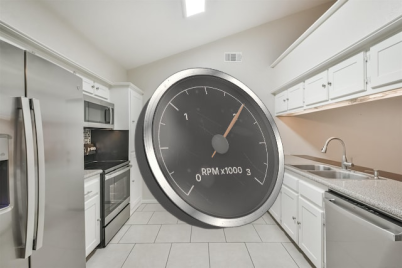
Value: 2000 rpm
